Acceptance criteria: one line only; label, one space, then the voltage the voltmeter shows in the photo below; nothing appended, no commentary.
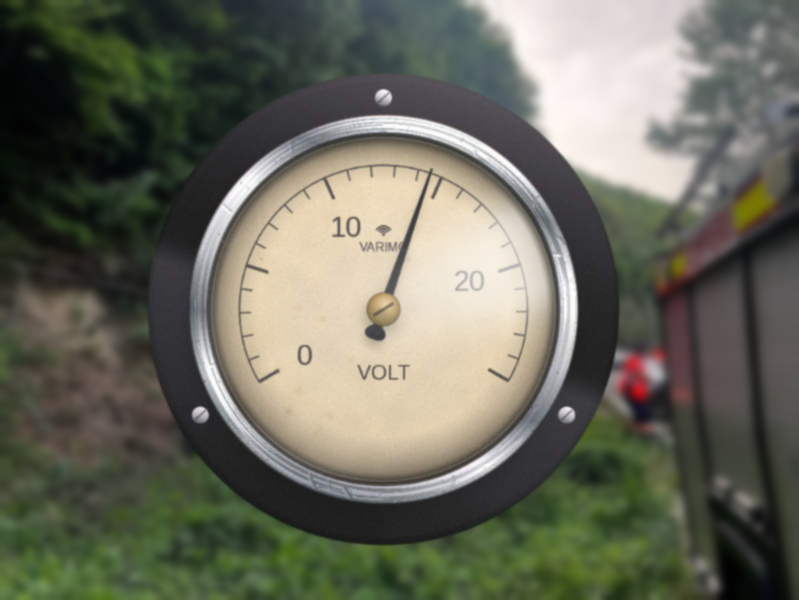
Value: 14.5 V
